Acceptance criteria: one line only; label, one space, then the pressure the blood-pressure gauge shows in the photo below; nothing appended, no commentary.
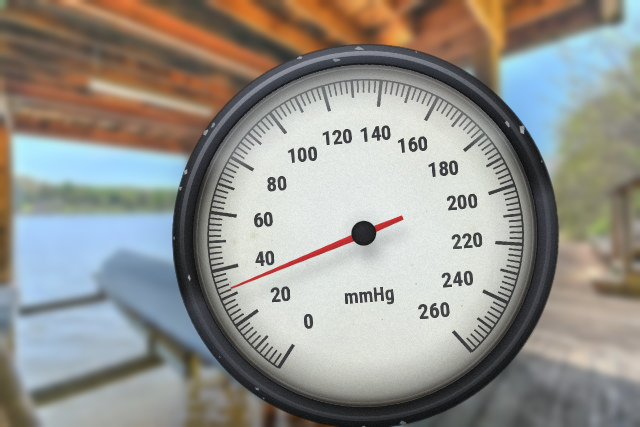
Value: 32 mmHg
